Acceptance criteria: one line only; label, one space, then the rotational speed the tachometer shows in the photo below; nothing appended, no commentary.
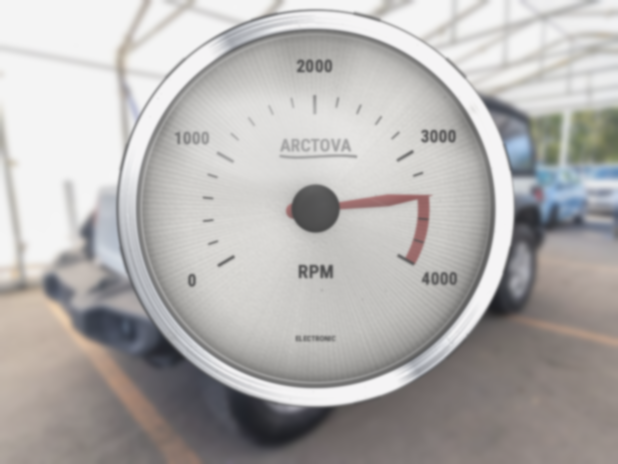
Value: 3400 rpm
